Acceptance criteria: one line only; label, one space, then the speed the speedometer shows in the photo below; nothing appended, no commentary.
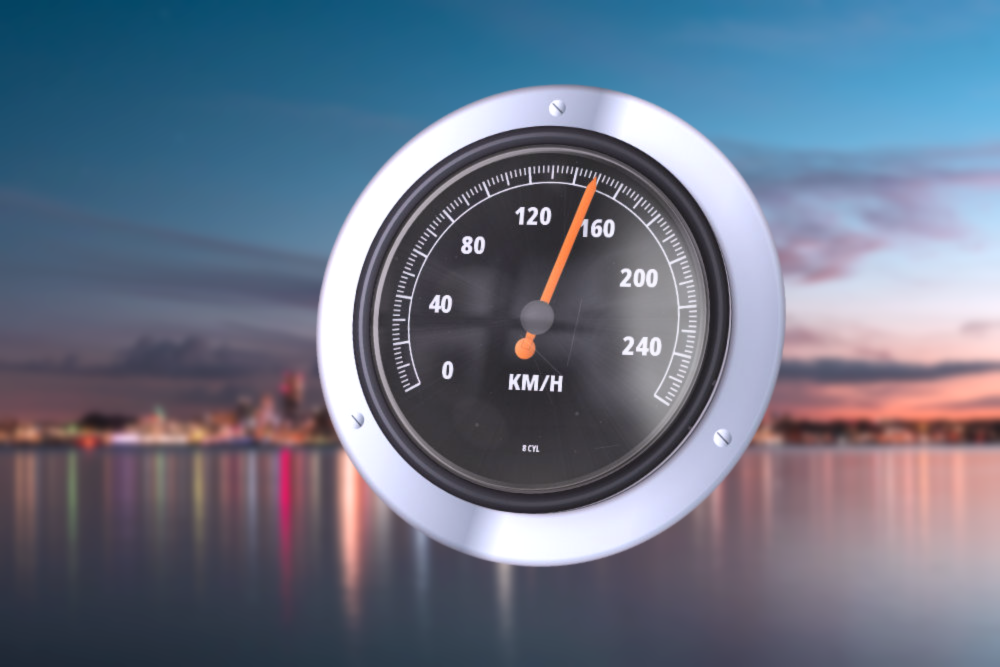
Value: 150 km/h
